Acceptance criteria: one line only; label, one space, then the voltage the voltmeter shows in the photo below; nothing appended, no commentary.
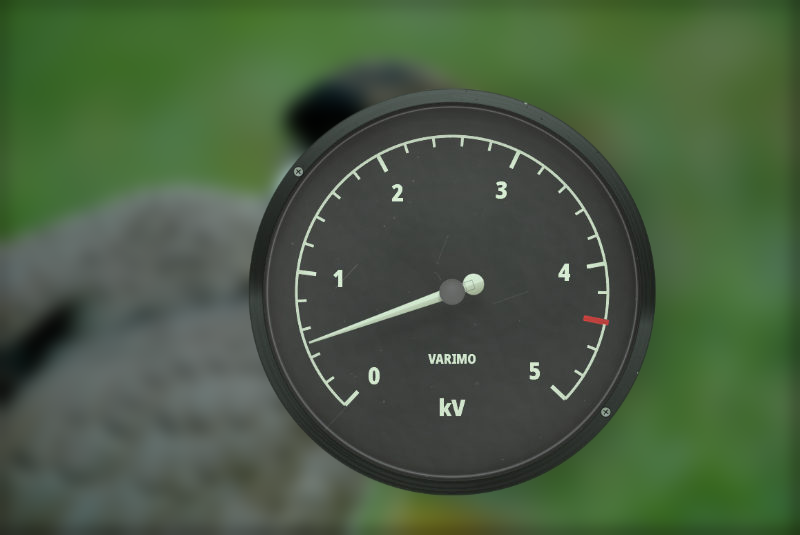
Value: 0.5 kV
